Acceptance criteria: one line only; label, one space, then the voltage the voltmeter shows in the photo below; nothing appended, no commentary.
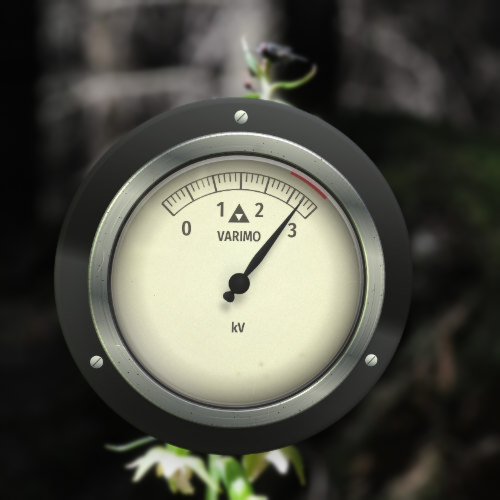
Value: 2.7 kV
